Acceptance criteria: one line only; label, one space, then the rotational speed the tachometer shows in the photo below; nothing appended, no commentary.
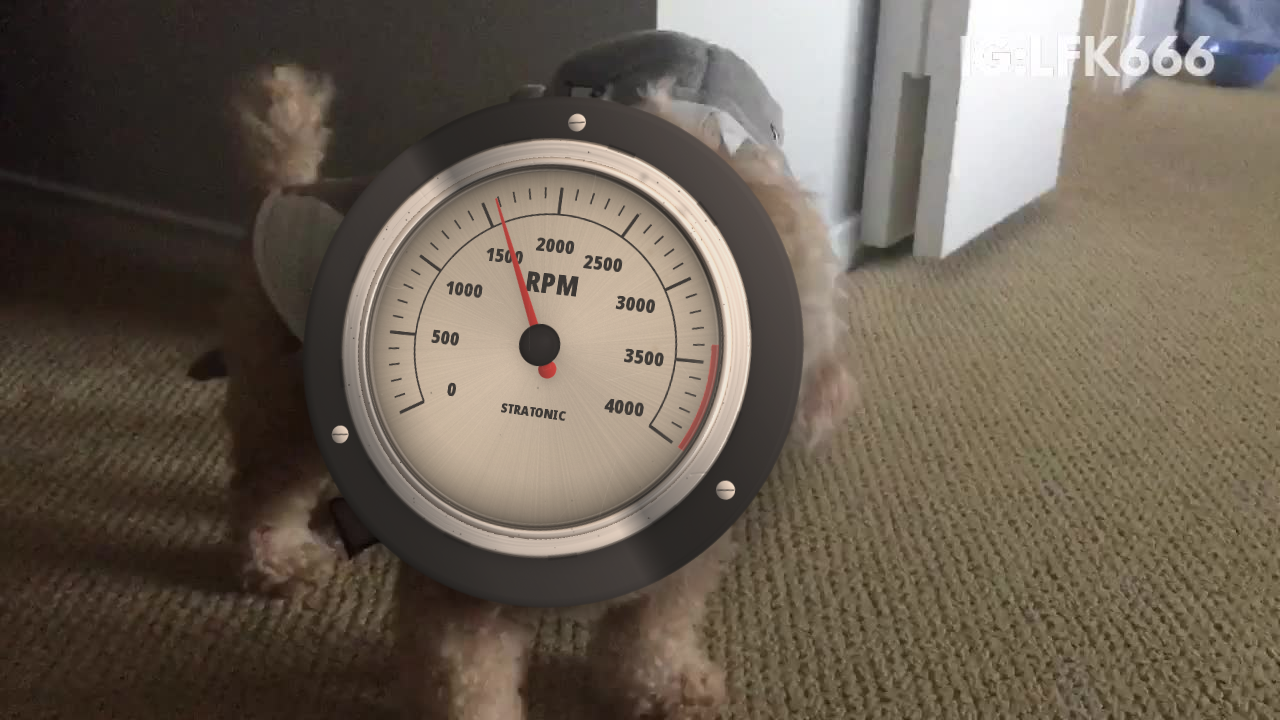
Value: 1600 rpm
